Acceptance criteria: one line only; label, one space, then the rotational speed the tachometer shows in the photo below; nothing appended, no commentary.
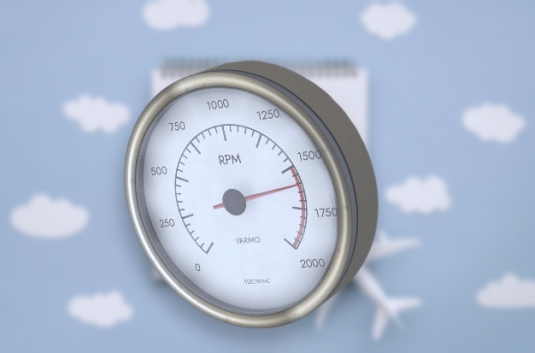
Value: 1600 rpm
